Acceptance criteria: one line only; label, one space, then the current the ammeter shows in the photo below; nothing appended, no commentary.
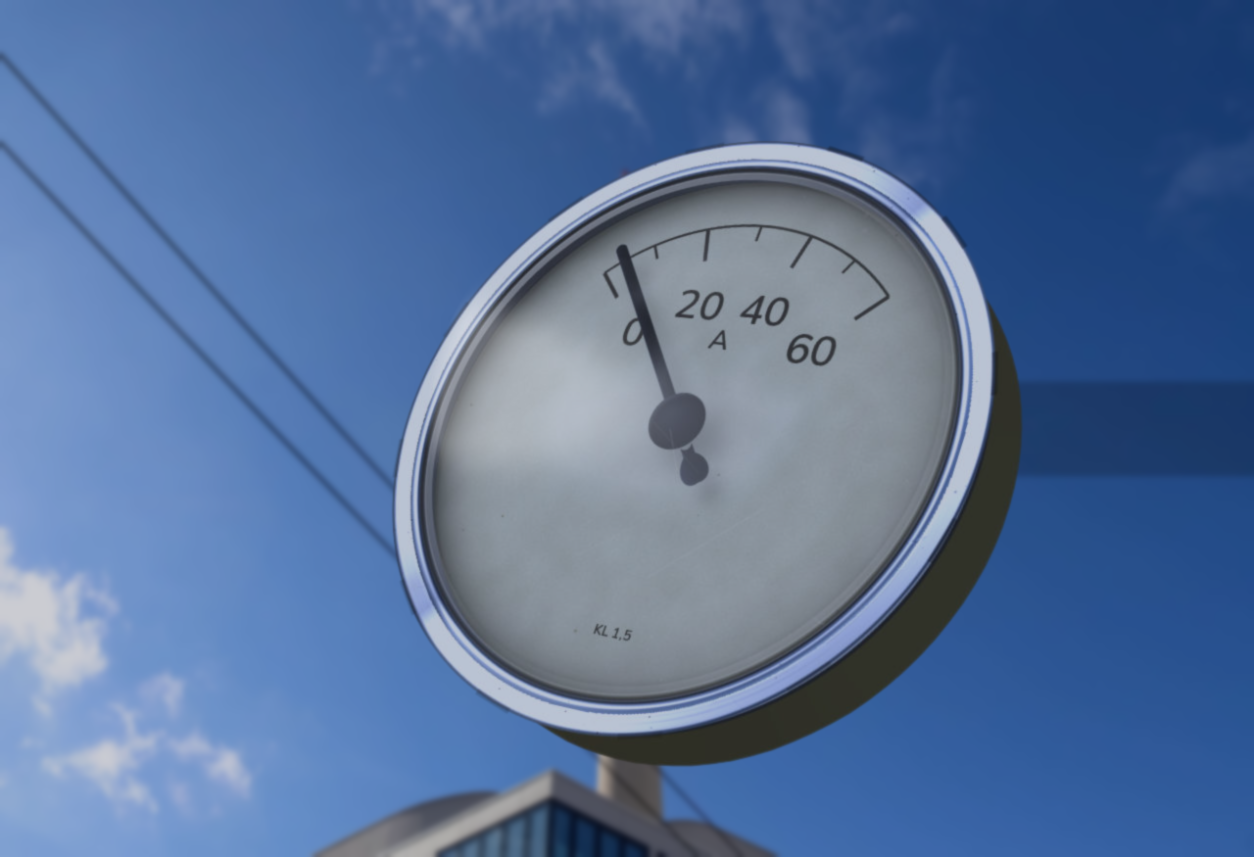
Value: 5 A
